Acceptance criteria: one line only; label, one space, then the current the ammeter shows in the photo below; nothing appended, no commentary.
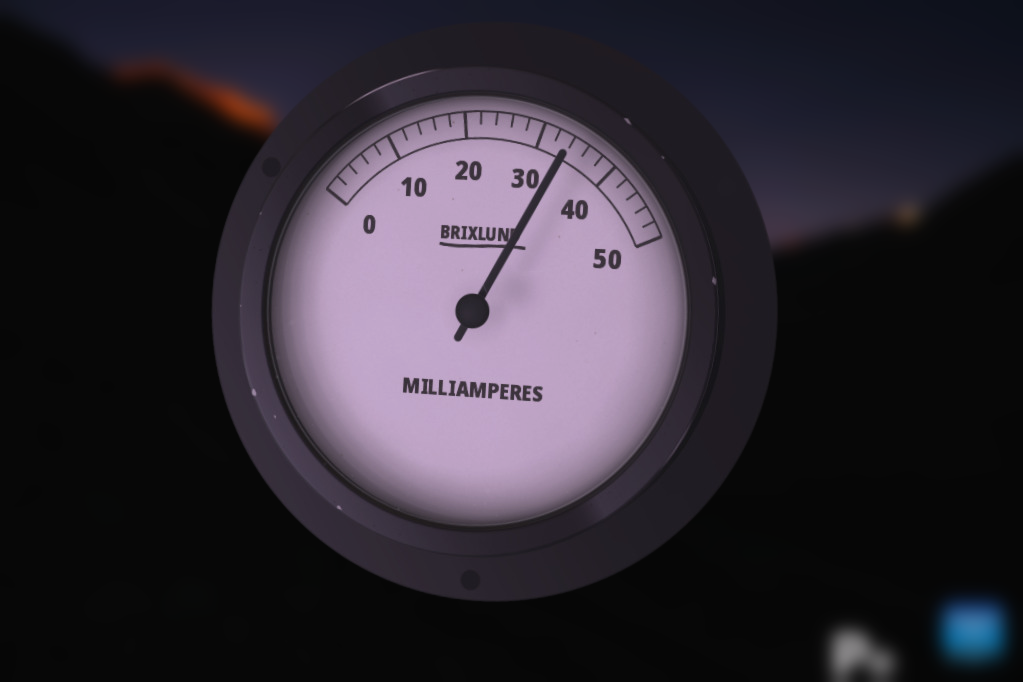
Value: 34 mA
